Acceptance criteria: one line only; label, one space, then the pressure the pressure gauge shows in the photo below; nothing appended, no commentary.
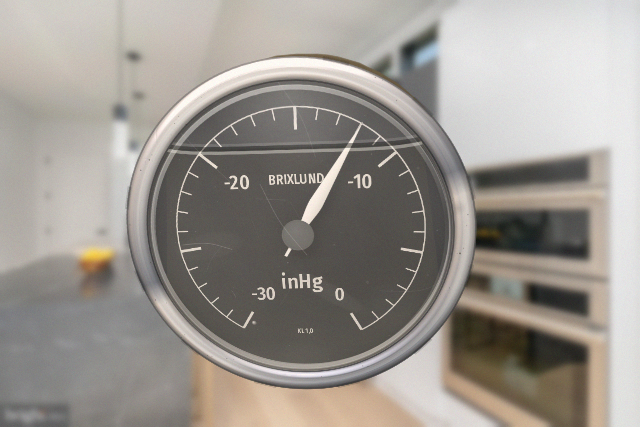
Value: -12 inHg
